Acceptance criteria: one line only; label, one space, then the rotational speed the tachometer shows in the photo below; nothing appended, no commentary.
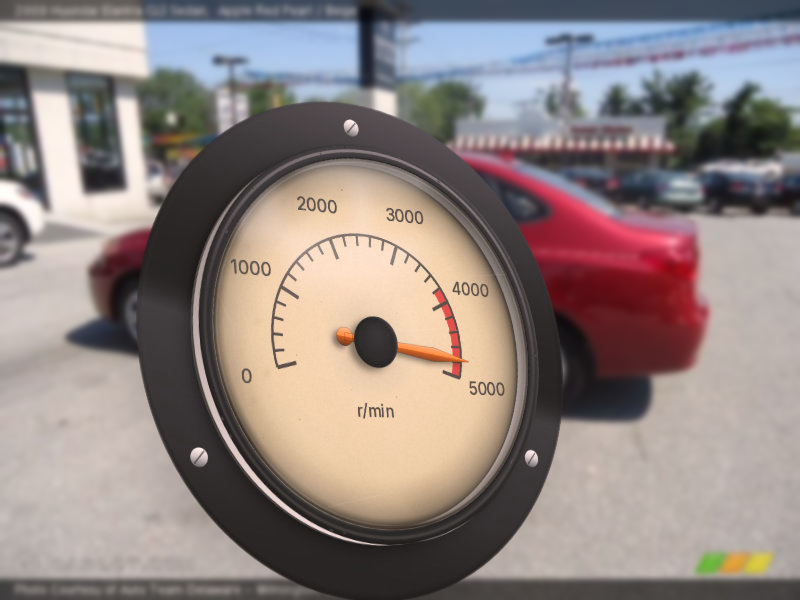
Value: 4800 rpm
